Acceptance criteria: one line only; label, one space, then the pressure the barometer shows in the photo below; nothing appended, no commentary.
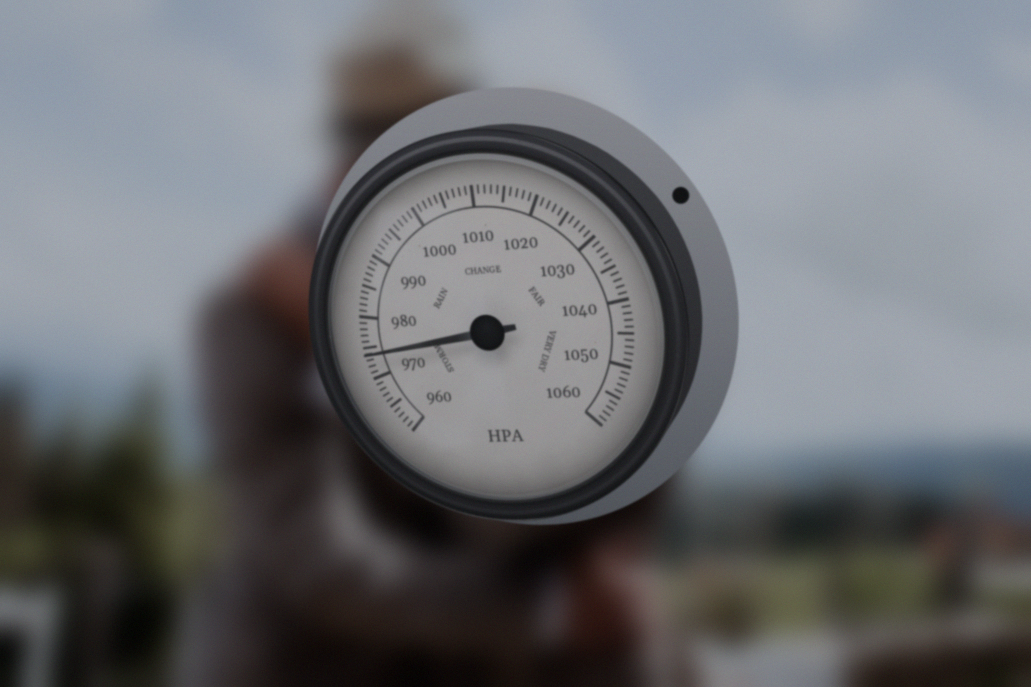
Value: 974 hPa
